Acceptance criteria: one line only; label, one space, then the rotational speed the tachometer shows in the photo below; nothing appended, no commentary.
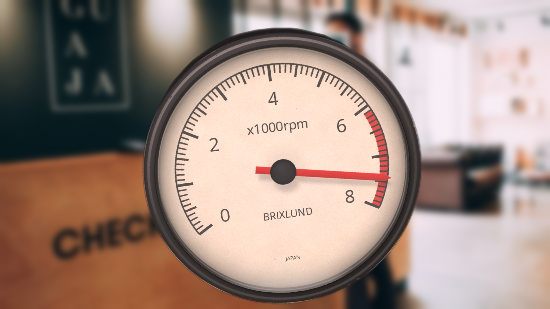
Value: 7400 rpm
